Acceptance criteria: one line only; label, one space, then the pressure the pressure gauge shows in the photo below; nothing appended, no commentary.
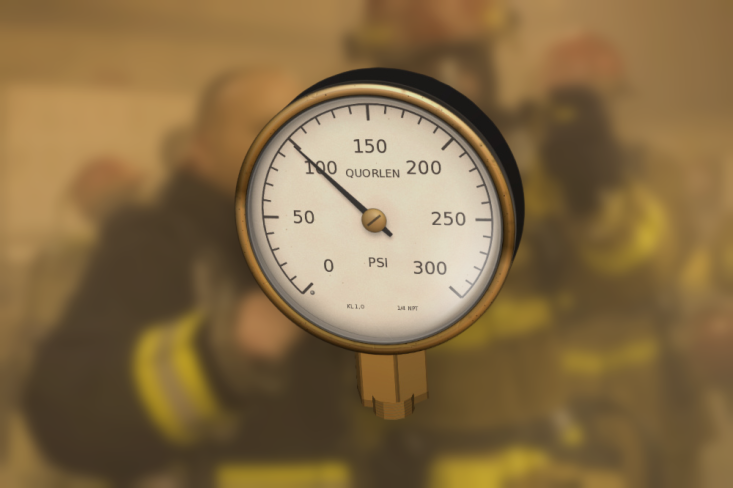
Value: 100 psi
